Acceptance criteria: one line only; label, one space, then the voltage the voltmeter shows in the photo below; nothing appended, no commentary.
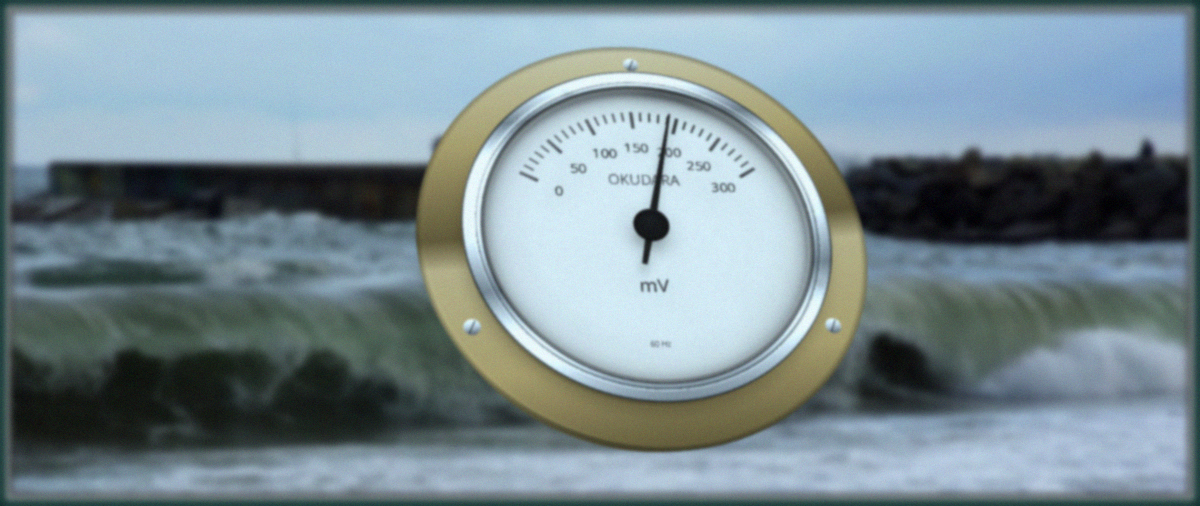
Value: 190 mV
